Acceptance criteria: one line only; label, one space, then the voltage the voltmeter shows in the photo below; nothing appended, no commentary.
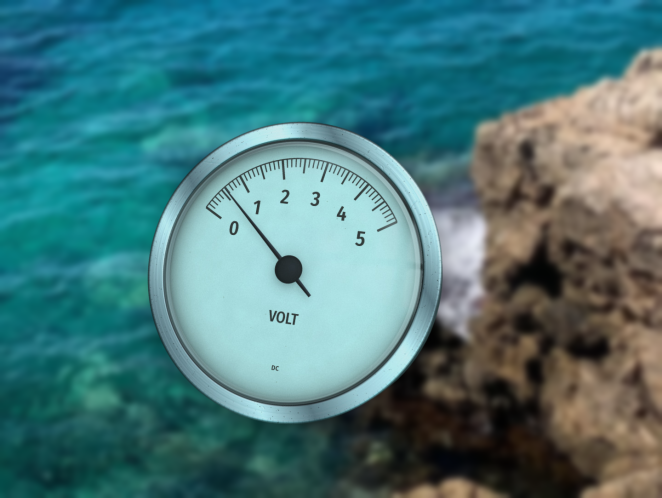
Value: 0.6 V
